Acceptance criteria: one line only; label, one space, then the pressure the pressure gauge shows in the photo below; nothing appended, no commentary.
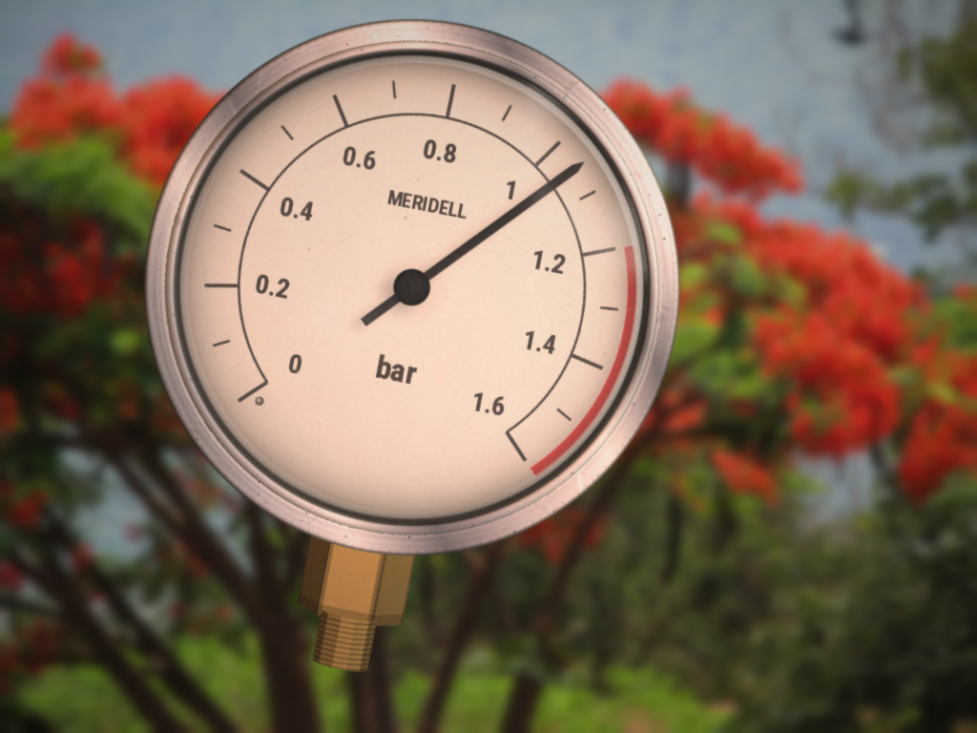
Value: 1.05 bar
